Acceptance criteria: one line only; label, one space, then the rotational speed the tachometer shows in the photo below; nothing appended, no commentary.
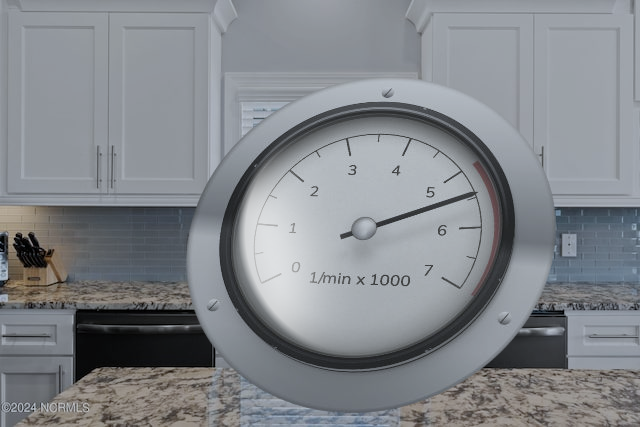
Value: 5500 rpm
